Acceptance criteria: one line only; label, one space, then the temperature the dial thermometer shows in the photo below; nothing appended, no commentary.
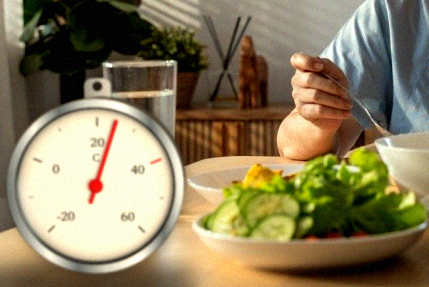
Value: 25 °C
